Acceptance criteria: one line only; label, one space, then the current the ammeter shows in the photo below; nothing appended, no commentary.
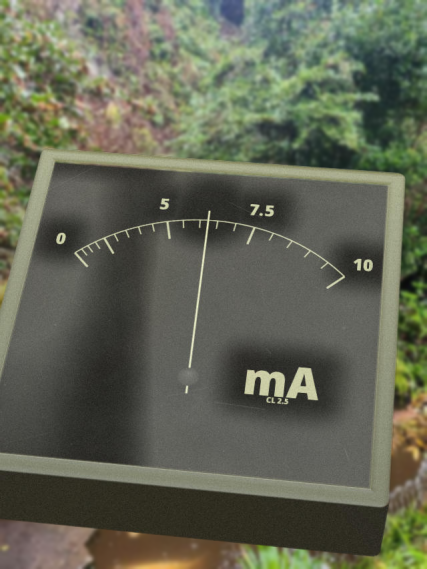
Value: 6.25 mA
